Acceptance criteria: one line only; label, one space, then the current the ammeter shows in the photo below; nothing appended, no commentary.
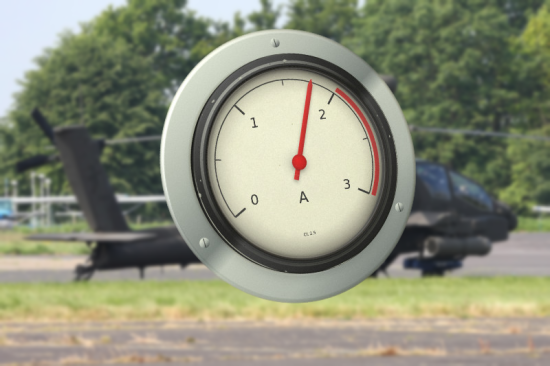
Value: 1.75 A
